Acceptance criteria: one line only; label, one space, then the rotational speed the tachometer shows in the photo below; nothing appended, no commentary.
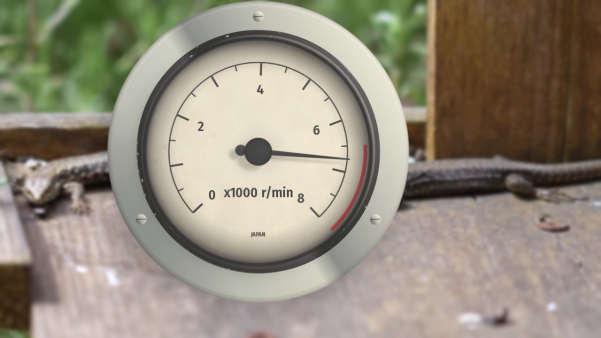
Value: 6750 rpm
